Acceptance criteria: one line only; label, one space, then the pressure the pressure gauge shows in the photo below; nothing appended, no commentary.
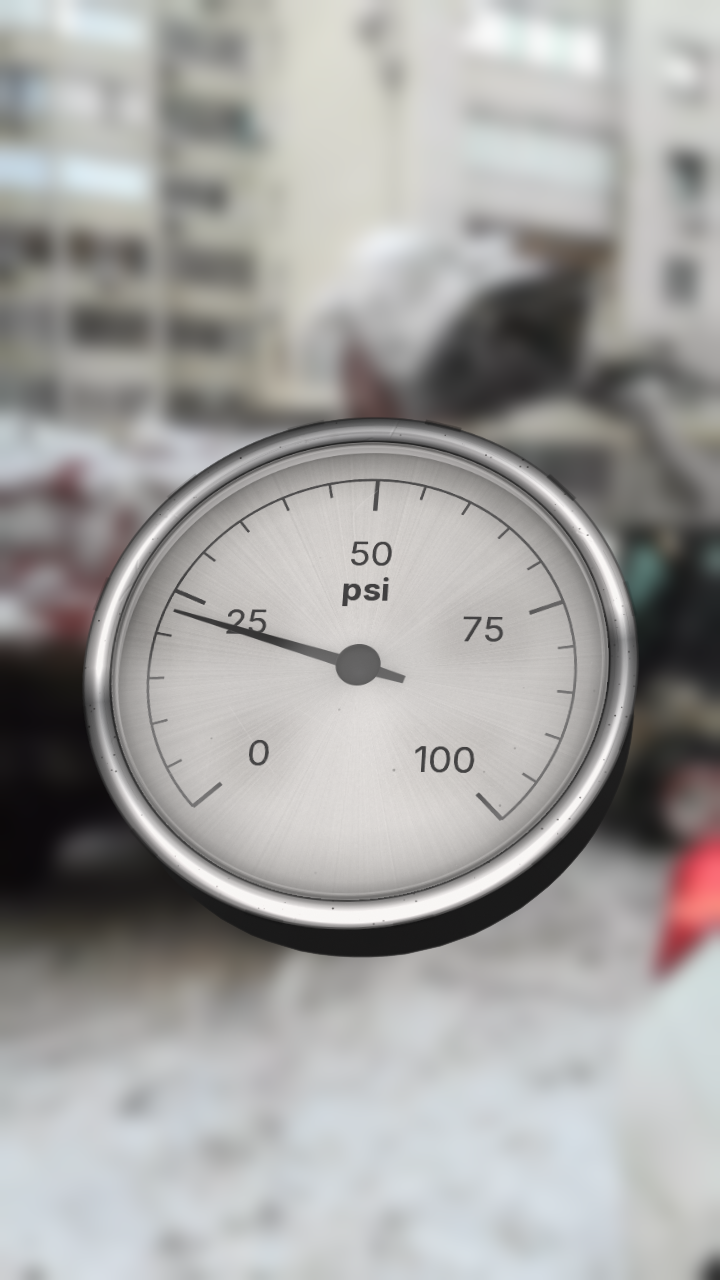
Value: 22.5 psi
